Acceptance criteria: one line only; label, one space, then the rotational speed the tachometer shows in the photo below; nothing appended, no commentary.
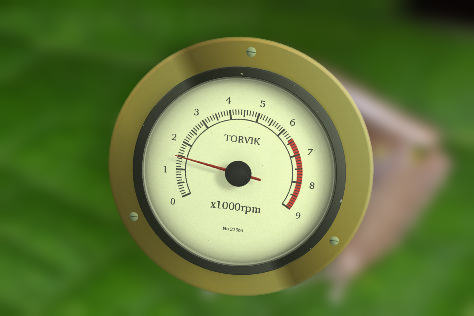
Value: 1500 rpm
